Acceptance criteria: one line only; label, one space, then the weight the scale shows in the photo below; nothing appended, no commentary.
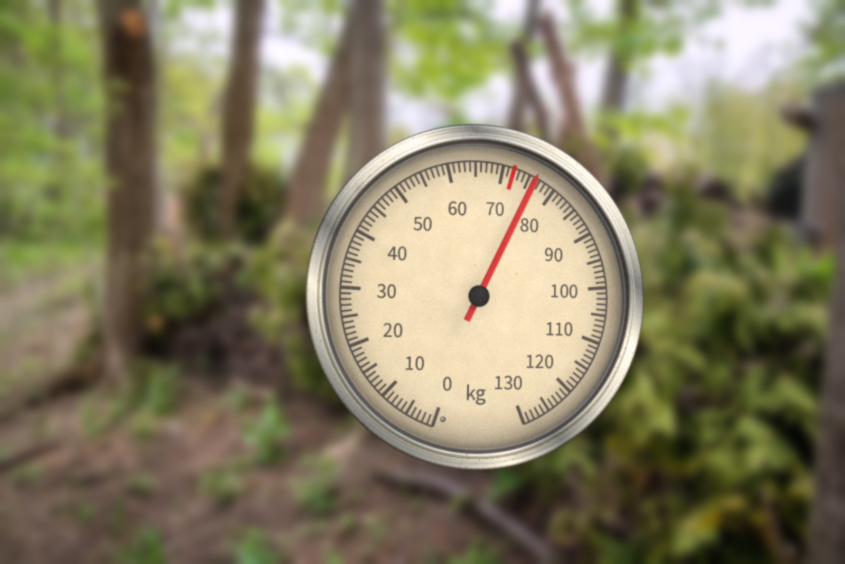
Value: 76 kg
